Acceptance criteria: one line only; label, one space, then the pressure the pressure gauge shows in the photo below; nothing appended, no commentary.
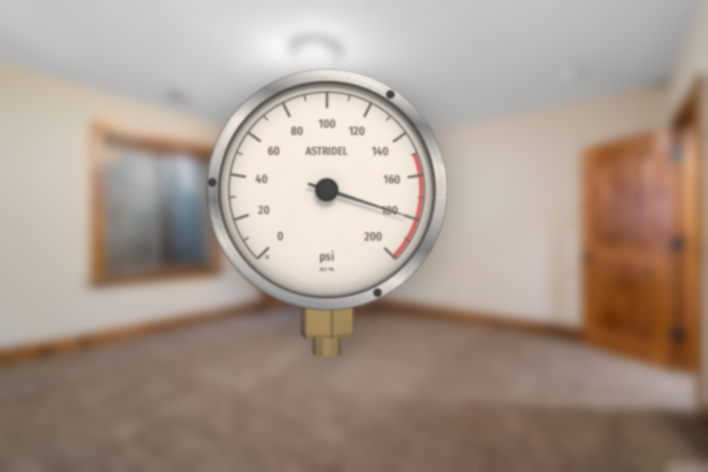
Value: 180 psi
